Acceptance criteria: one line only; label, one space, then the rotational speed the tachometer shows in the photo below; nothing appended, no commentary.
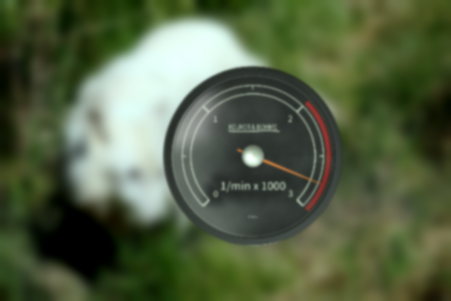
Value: 2750 rpm
